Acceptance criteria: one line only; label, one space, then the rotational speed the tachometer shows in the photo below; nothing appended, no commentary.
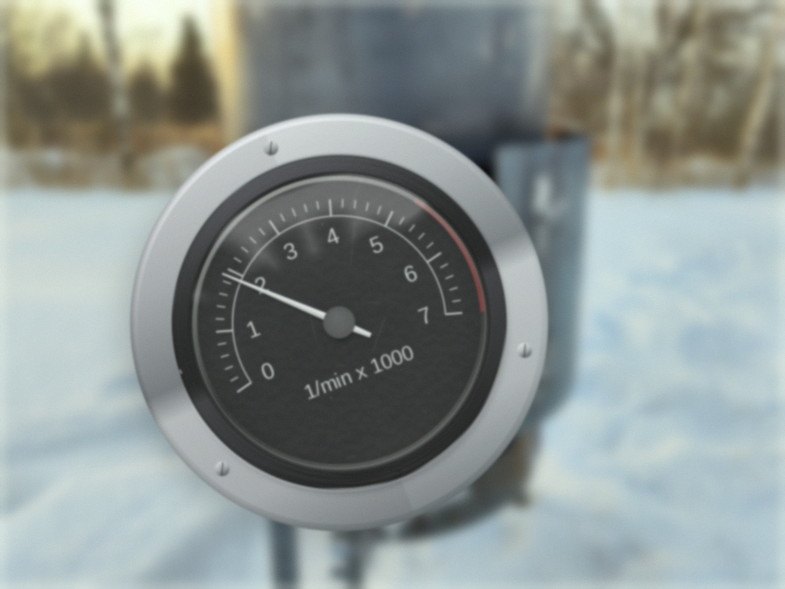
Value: 1900 rpm
